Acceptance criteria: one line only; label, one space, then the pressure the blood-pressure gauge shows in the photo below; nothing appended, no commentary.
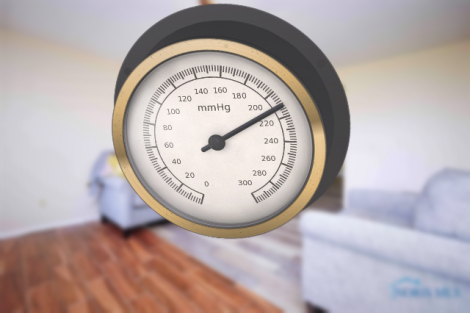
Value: 210 mmHg
